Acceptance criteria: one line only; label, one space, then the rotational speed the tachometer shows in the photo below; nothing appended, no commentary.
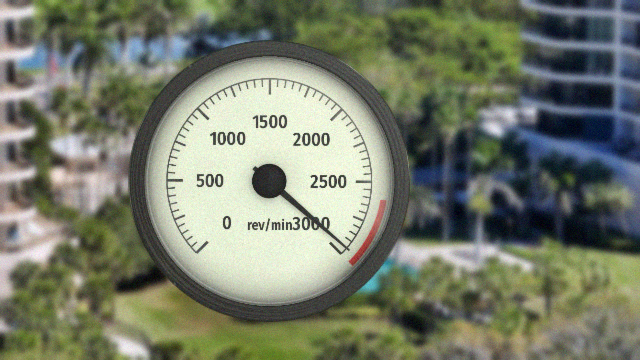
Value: 2950 rpm
